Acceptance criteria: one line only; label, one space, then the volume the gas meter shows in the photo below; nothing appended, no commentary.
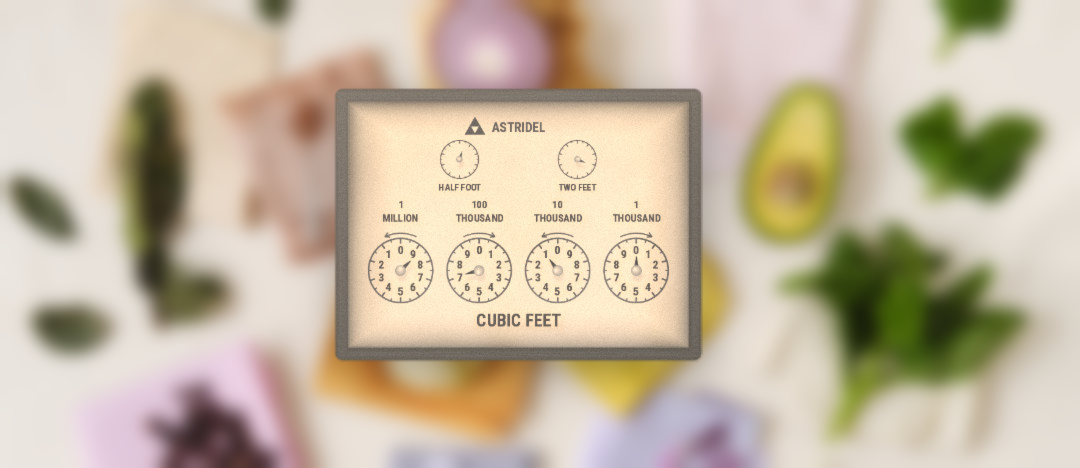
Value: 871000 ft³
